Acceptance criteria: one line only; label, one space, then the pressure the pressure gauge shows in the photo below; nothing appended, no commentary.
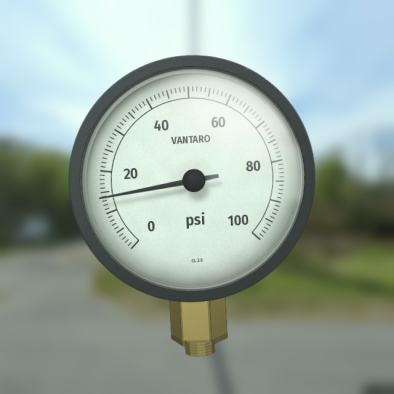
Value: 14 psi
